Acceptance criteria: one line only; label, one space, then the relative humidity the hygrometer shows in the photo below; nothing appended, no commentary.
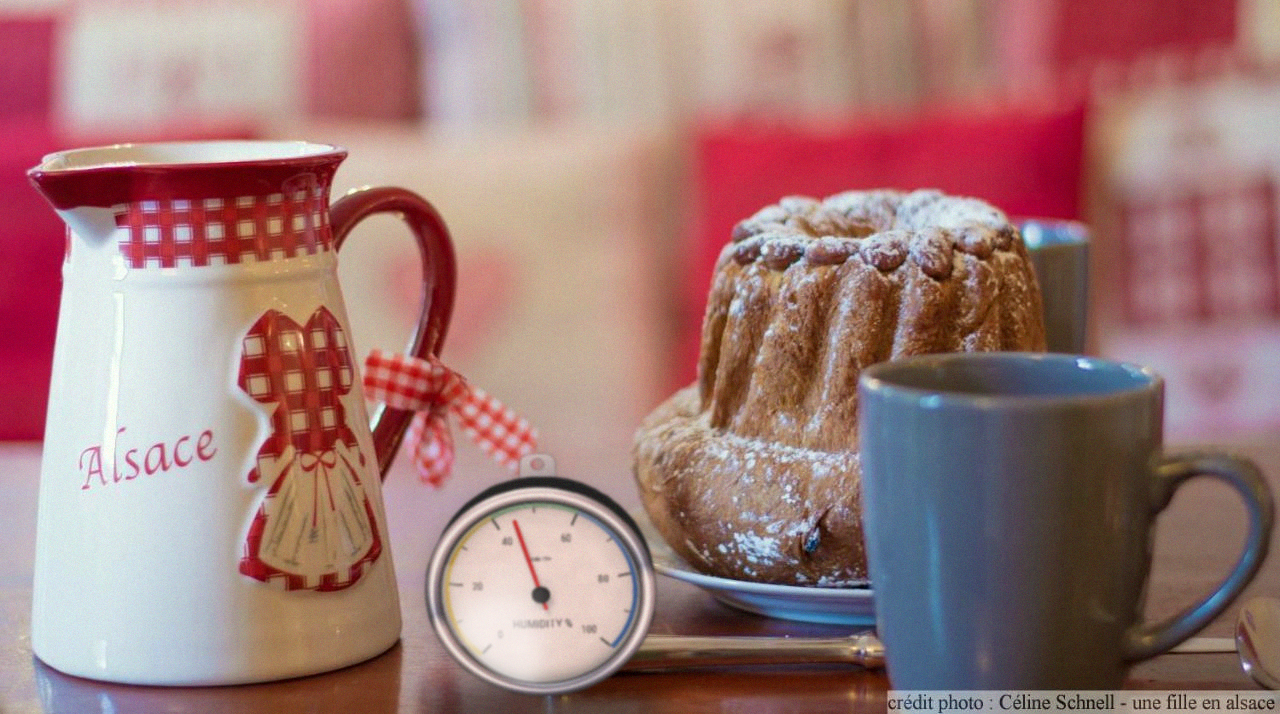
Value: 45 %
